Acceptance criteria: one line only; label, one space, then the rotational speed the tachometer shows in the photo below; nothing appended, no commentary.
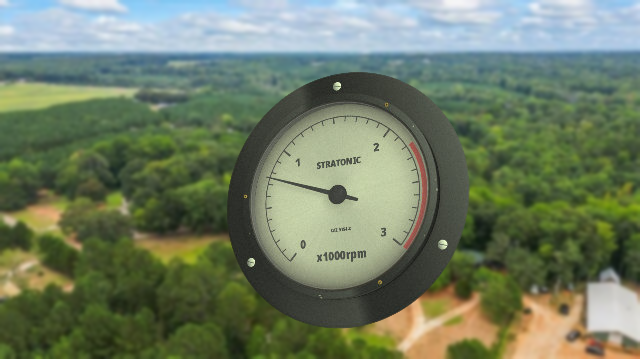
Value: 750 rpm
